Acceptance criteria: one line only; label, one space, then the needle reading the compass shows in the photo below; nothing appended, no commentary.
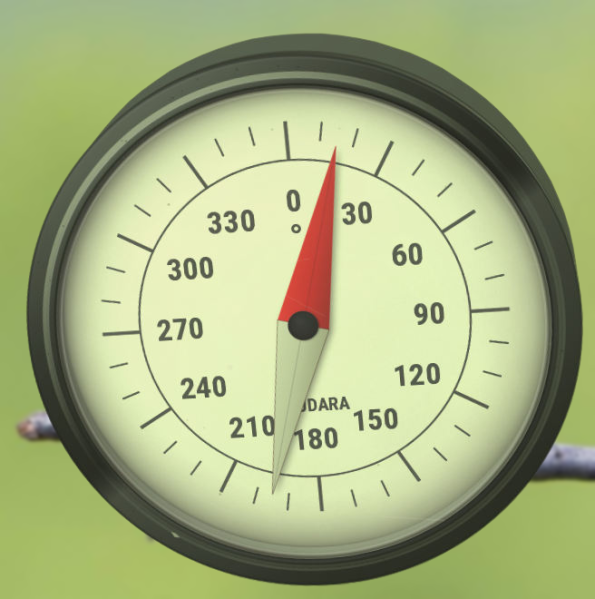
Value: 15 °
